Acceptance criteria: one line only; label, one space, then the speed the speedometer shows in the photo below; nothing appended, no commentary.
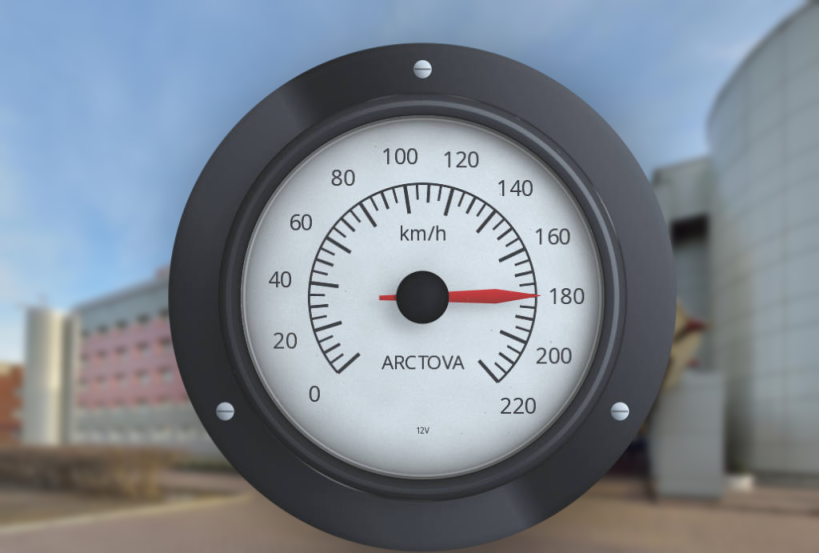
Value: 180 km/h
